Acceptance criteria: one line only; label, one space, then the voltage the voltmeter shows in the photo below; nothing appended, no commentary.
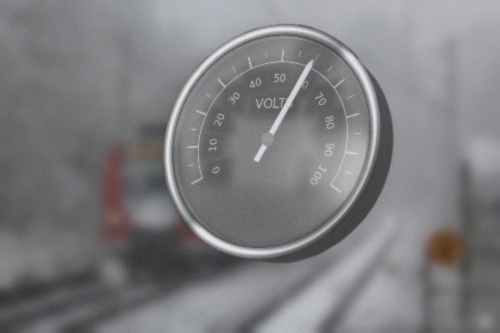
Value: 60 V
